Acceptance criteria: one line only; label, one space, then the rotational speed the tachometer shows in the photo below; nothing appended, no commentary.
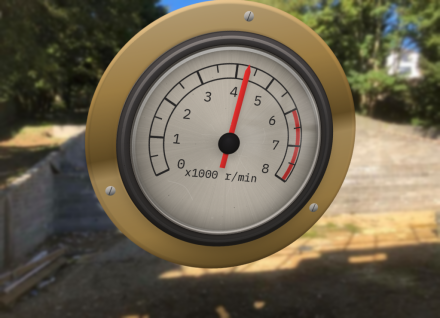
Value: 4250 rpm
